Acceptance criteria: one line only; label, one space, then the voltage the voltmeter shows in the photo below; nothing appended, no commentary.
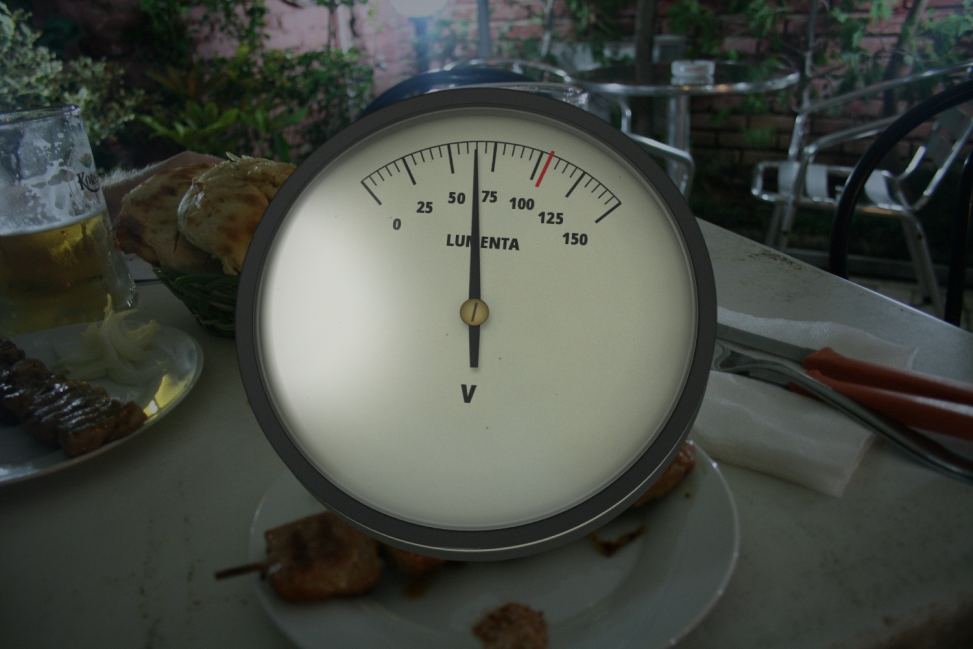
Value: 65 V
